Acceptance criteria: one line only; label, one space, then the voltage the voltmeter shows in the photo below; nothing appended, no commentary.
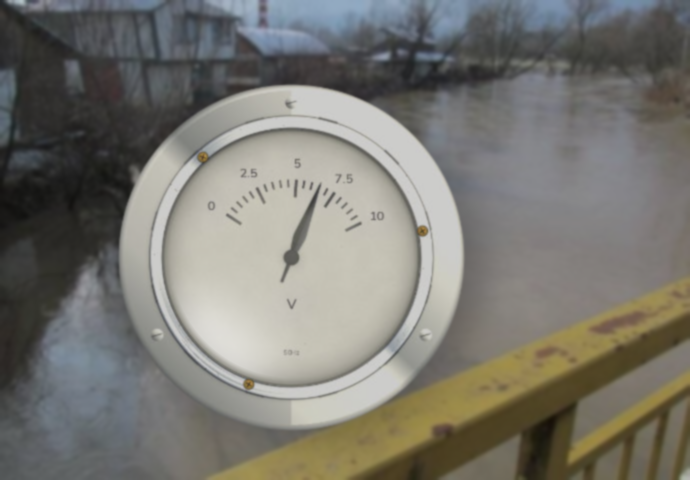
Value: 6.5 V
